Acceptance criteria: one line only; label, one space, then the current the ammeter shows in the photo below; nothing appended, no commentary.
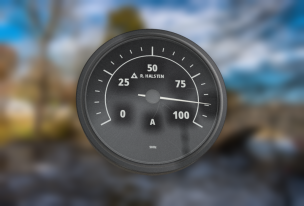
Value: 90 A
